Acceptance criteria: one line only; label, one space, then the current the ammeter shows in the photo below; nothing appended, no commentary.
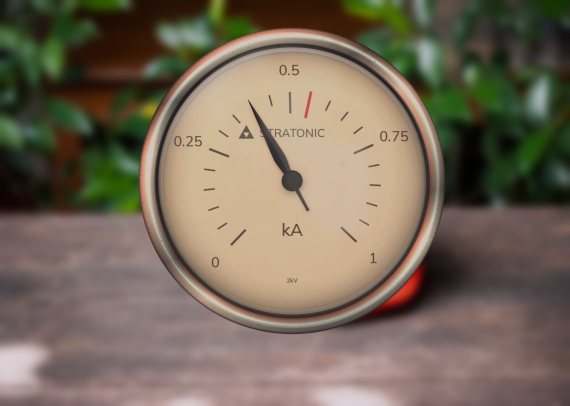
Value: 0.4 kA
